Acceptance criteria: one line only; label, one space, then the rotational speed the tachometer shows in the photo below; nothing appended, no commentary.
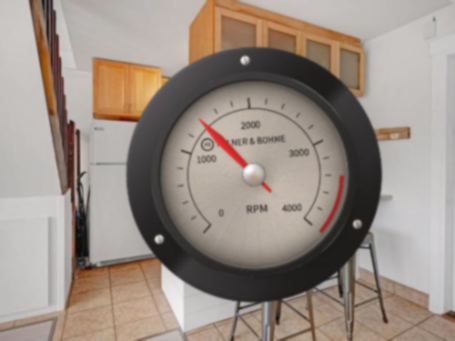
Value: 1400 rpm
